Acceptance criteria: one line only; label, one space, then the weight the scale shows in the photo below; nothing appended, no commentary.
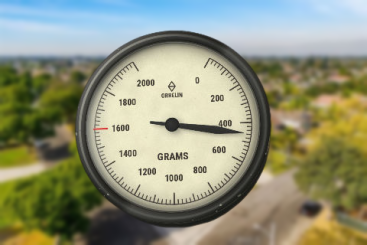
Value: 460 g
